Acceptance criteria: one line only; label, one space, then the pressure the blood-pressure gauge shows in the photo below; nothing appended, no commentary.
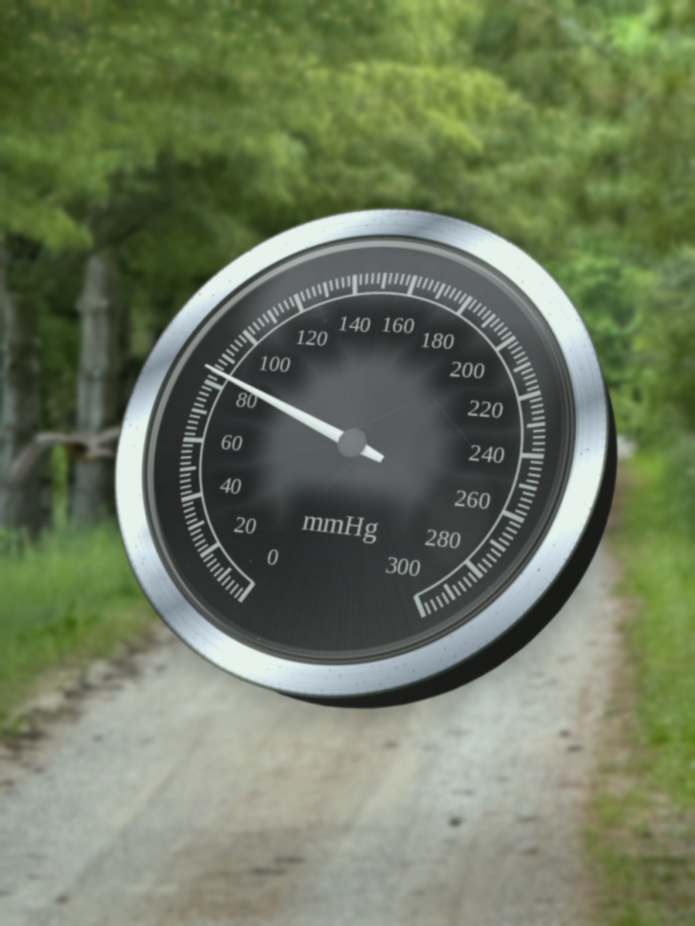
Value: 84 mmHg
